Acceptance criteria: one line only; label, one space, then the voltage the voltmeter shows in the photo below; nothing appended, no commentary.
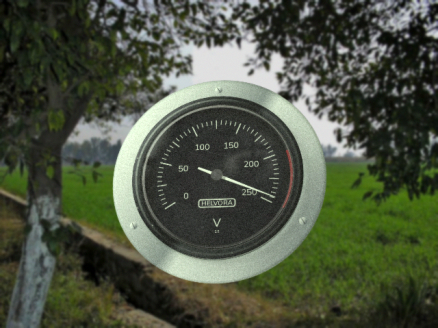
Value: 245 V
